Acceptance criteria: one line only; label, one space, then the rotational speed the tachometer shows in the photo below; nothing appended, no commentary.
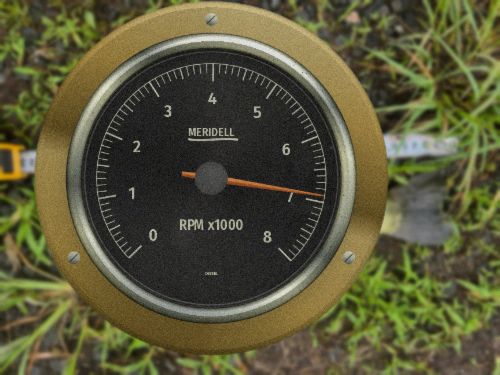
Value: 6900 rpm
